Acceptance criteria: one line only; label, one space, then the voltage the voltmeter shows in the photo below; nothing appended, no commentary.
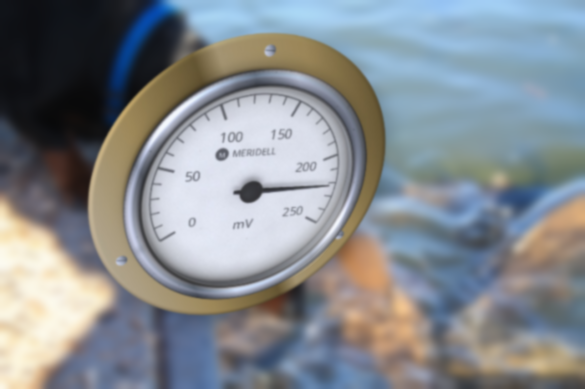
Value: 220 mV
